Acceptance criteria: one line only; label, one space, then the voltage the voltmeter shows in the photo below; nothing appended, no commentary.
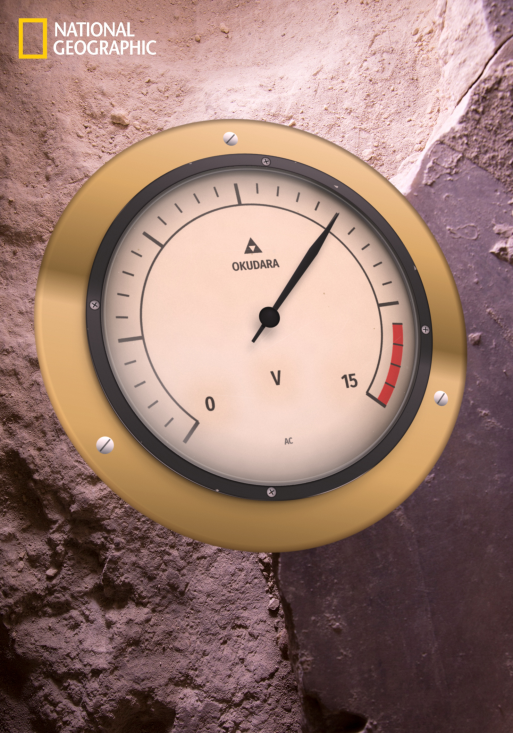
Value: 10 V
